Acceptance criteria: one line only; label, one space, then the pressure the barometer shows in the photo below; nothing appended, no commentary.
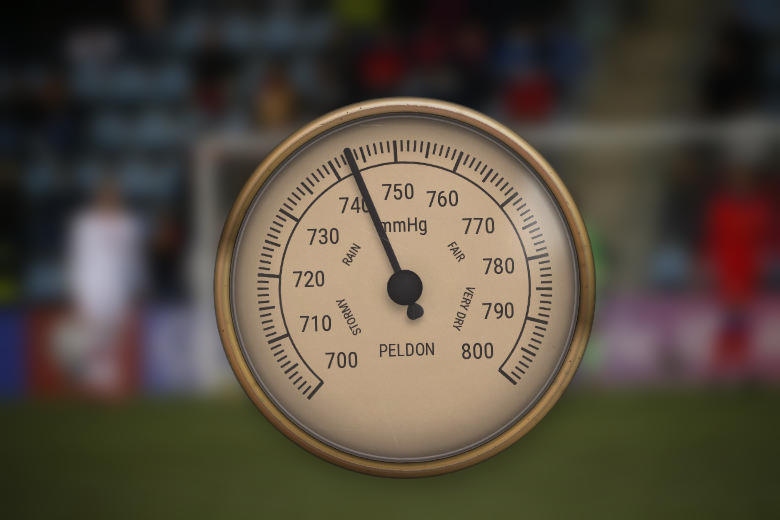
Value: 743 mmHg
